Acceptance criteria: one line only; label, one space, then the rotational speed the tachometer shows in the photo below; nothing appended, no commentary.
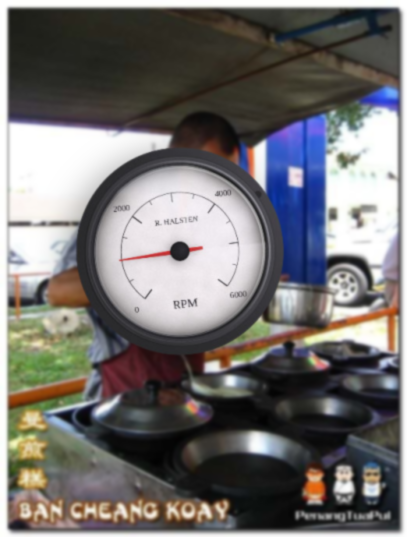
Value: 1000 rpm
